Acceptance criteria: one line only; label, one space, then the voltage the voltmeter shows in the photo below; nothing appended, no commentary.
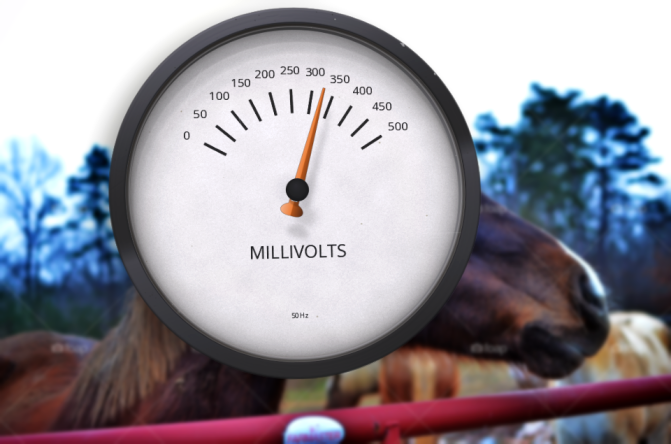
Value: 325 mV
